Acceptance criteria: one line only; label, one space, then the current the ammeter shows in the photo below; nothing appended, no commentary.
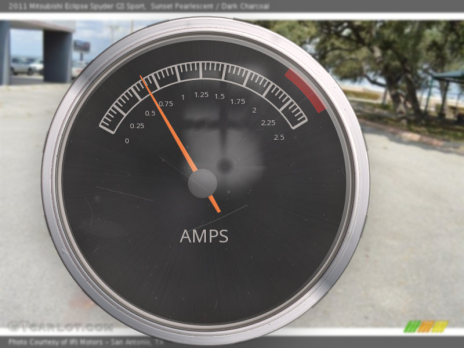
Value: 0.65 A
